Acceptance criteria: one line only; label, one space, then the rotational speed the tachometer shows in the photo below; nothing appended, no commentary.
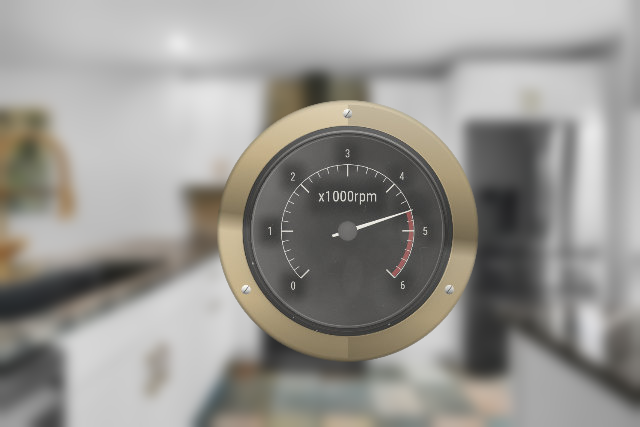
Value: 4600 rpm
